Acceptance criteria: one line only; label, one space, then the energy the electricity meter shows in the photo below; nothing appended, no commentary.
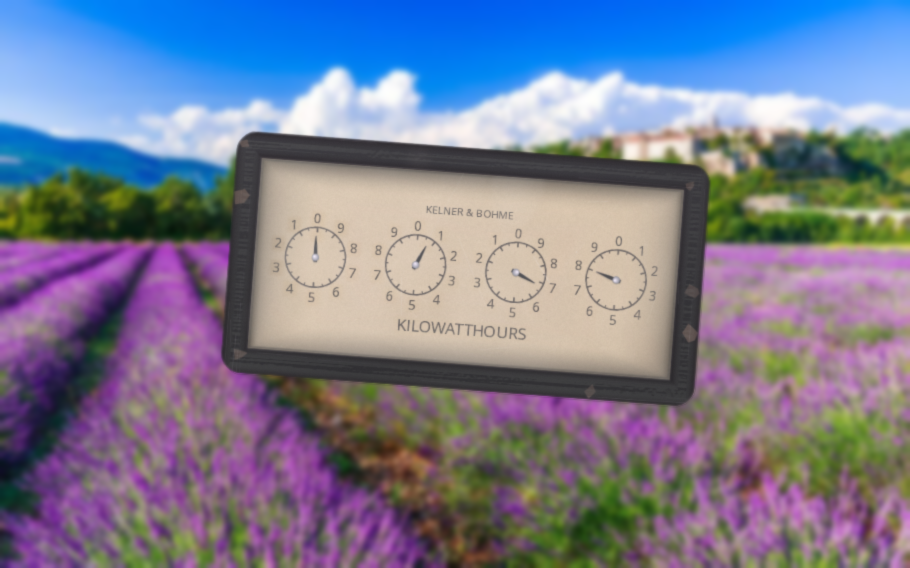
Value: 68 kWh
